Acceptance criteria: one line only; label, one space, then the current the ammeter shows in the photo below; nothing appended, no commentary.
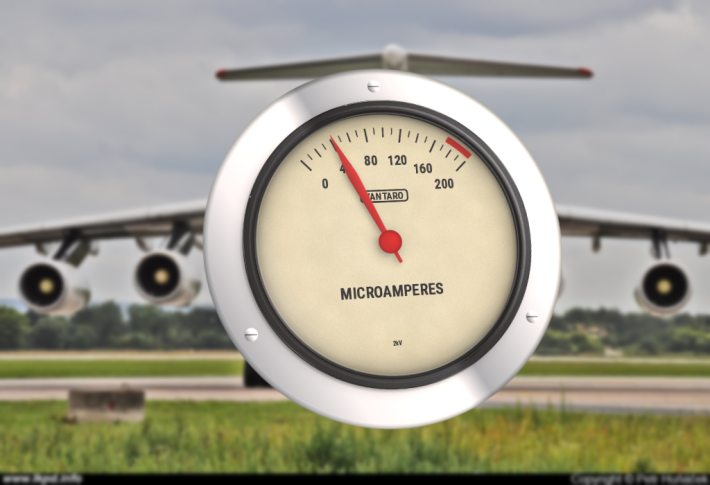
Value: 40 µA
